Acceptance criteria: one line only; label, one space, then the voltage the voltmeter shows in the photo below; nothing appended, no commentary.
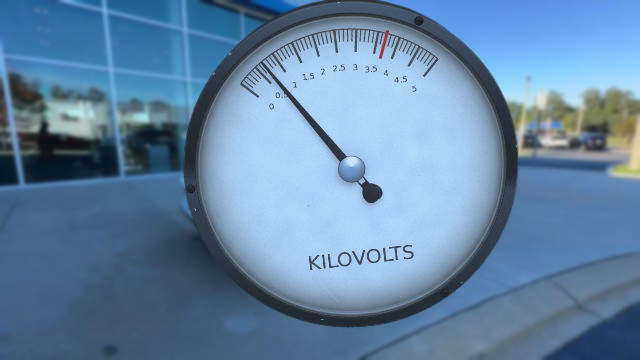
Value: 0.7 kV
